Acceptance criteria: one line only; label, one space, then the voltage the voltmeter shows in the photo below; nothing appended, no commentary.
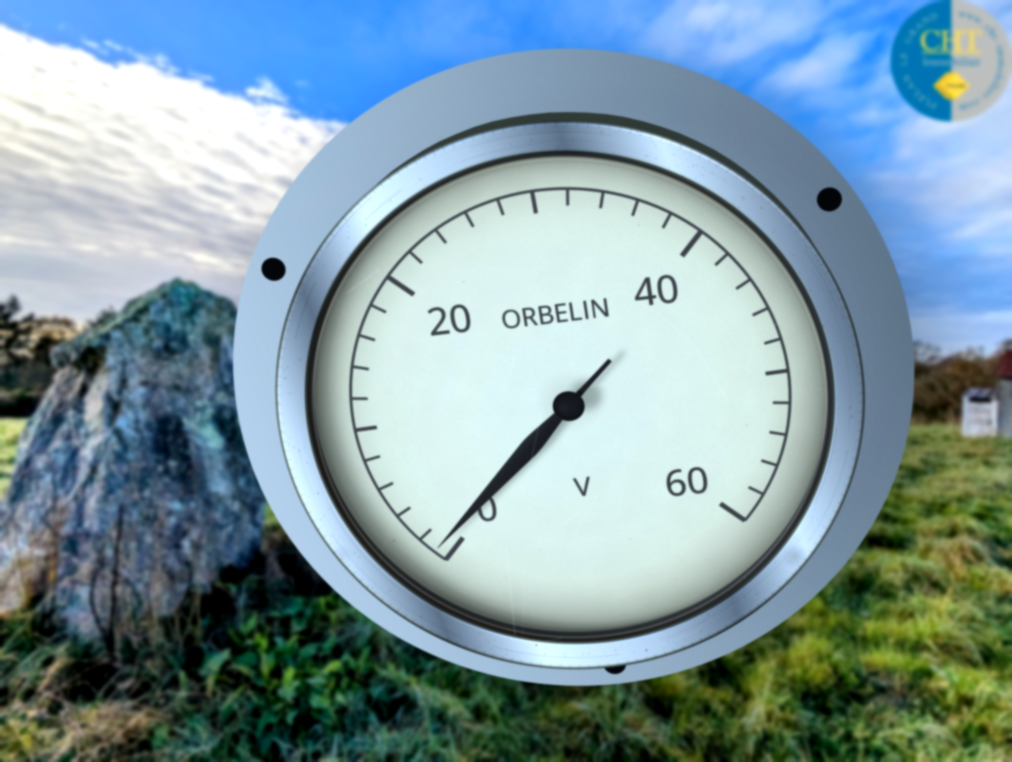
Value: 1 V
